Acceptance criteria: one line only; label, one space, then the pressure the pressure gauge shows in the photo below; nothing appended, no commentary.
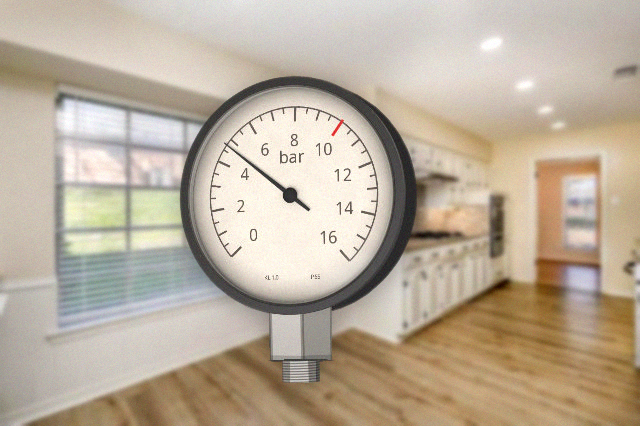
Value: 4.75 bar
